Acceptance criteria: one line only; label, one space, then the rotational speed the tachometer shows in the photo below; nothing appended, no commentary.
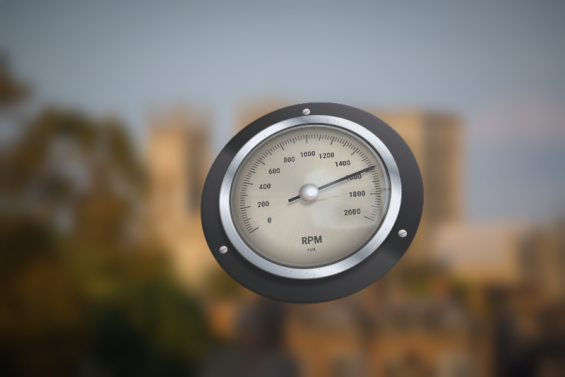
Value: 1600 rpm
